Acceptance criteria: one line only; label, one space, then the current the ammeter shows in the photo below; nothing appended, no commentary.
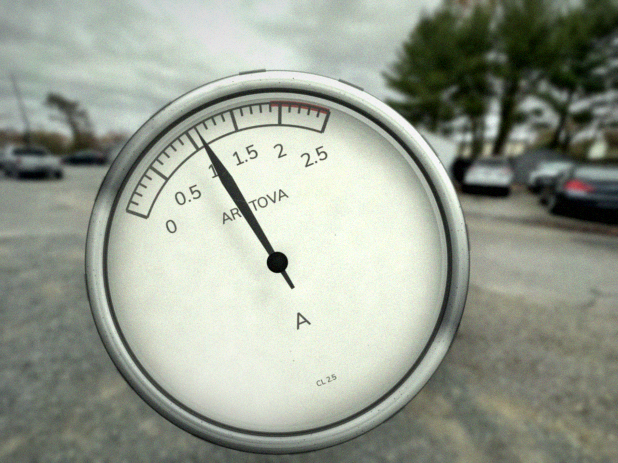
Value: 1.1 A
